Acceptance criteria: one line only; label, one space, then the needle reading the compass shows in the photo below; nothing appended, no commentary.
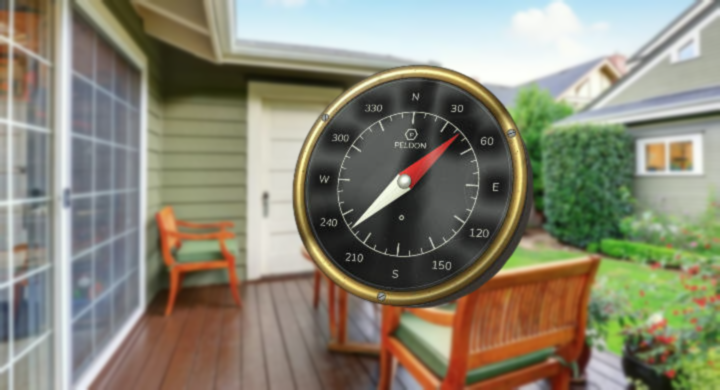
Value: 45 °
